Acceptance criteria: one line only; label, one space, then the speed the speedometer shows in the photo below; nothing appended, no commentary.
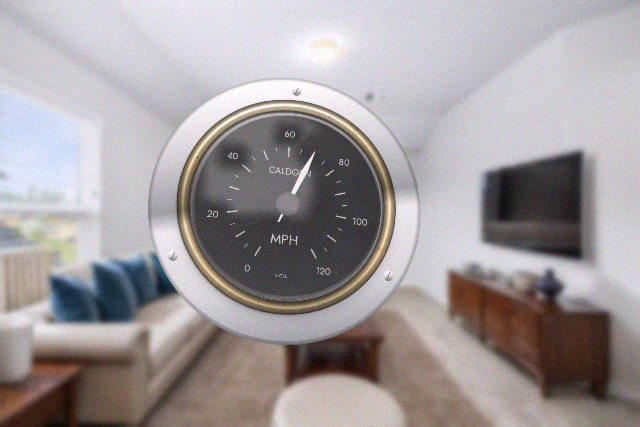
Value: 70 mph
